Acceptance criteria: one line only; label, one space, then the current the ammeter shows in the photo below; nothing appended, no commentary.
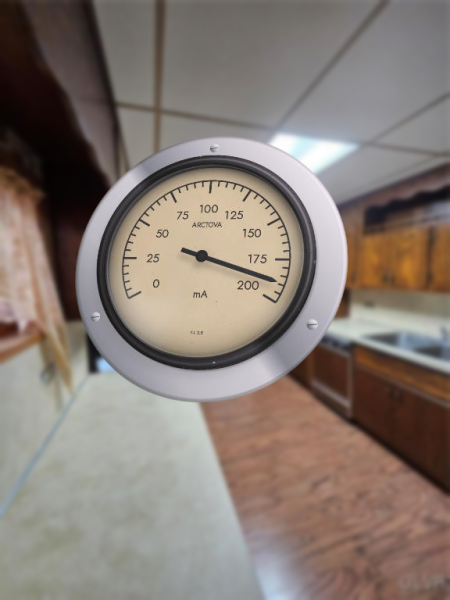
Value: 190 mA
